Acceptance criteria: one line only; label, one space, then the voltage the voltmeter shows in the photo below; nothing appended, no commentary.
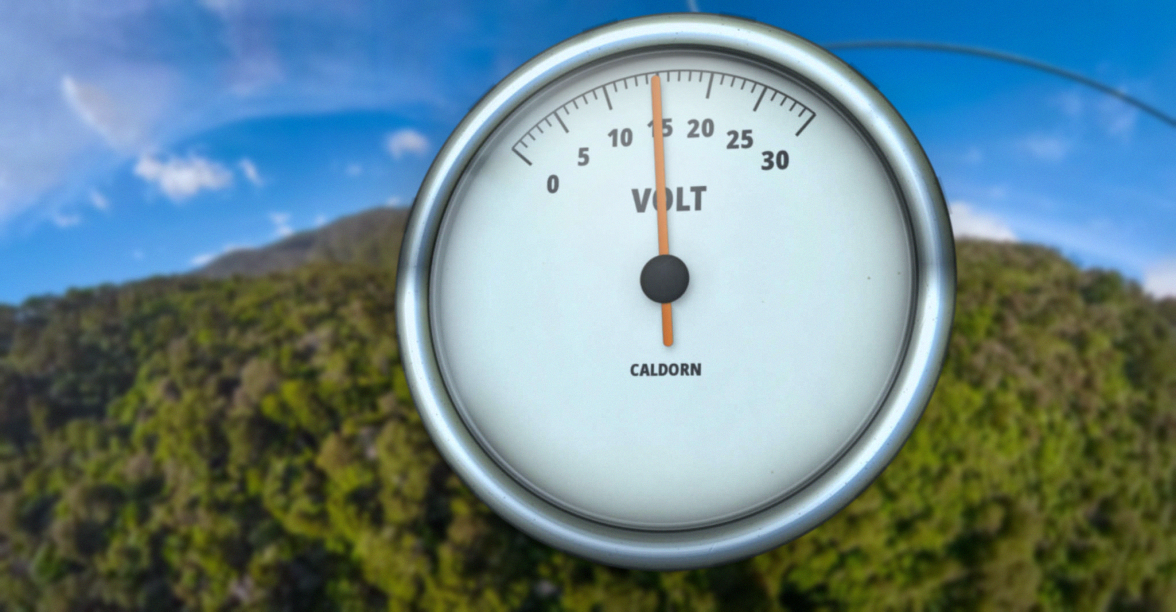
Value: 15 V
